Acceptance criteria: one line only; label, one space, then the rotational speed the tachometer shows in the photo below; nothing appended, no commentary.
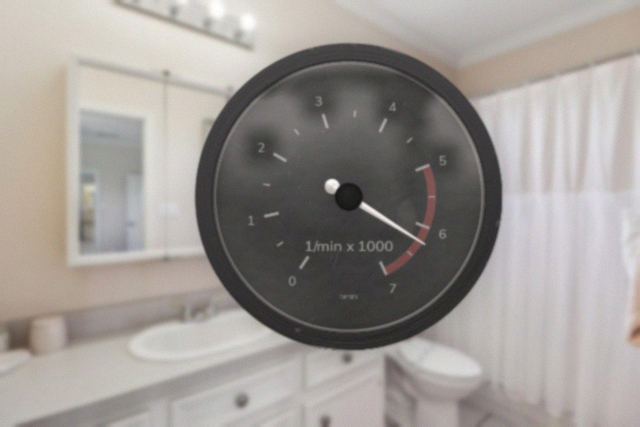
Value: 6250 rpm
